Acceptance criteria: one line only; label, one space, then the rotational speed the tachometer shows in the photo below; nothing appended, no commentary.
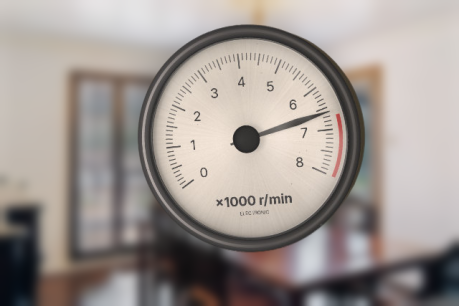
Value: 6600 rpm
